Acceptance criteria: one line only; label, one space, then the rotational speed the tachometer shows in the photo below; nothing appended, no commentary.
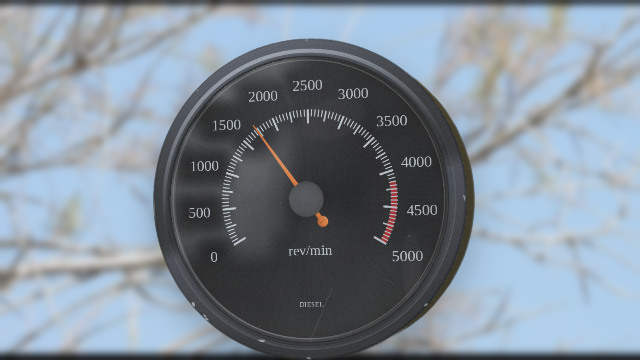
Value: 1750 rpm
